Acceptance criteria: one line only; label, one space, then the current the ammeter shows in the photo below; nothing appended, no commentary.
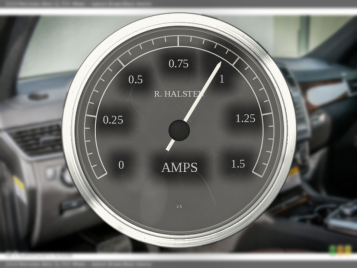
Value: 0.95 A
